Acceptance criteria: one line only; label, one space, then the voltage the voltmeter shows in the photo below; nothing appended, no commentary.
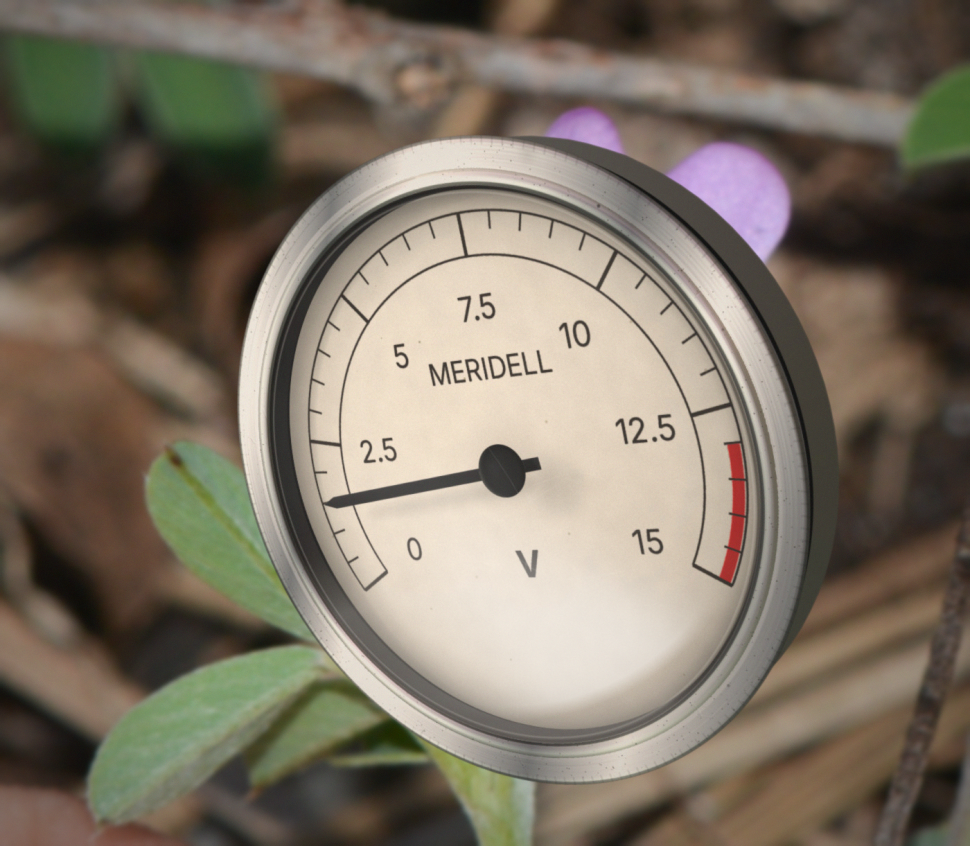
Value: 1.5 V
